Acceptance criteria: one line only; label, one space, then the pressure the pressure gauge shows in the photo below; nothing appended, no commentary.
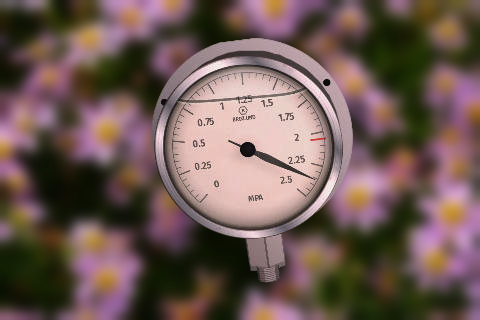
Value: 2.35 MPa
